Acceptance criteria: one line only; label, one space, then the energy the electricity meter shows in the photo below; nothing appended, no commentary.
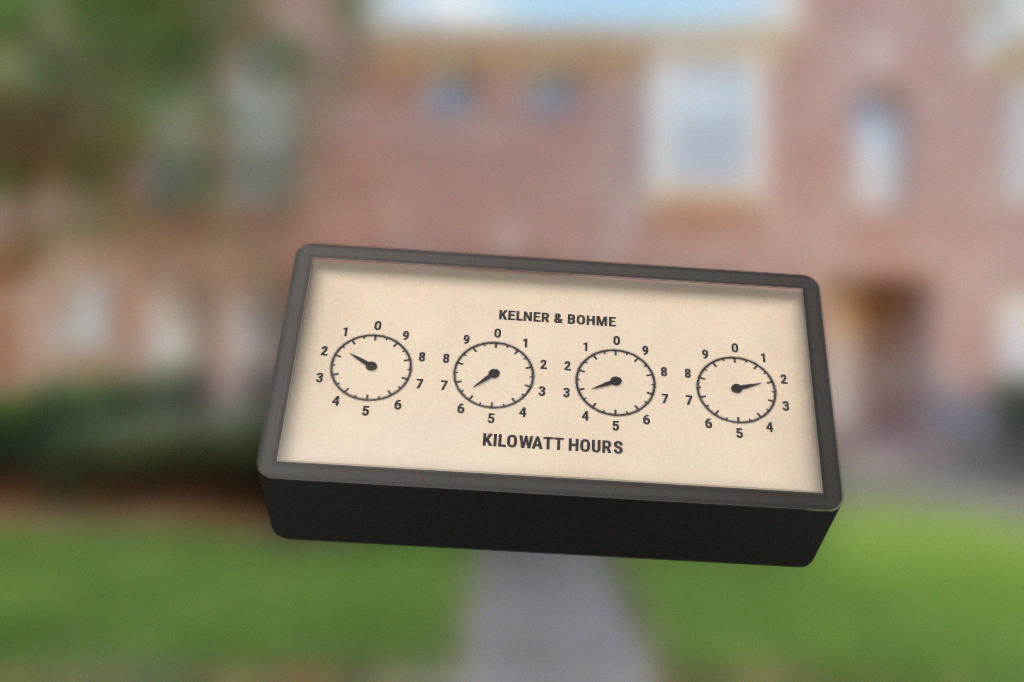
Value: 1632 kWh
